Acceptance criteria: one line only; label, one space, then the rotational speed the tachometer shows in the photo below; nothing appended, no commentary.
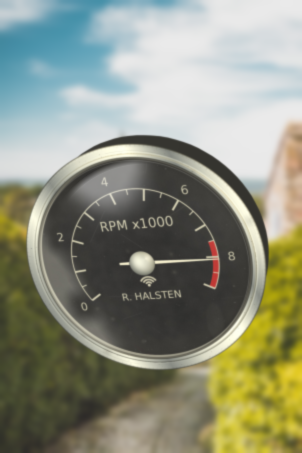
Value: 8000 rpm
